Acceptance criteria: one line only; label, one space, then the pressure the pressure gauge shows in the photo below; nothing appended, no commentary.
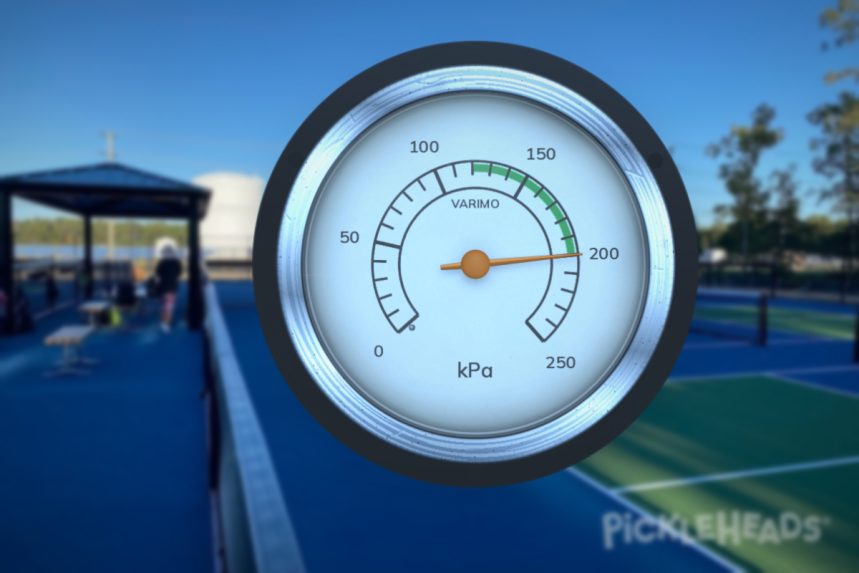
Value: 200 kPa
